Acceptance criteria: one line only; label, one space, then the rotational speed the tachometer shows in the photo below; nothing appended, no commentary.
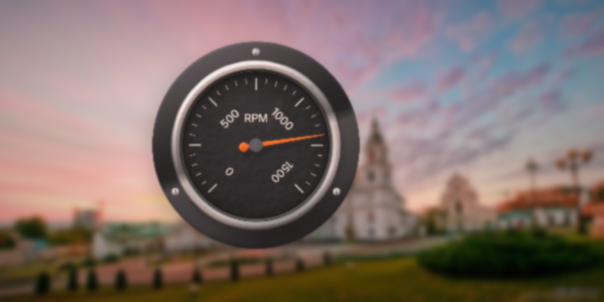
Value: 1200 rpm
